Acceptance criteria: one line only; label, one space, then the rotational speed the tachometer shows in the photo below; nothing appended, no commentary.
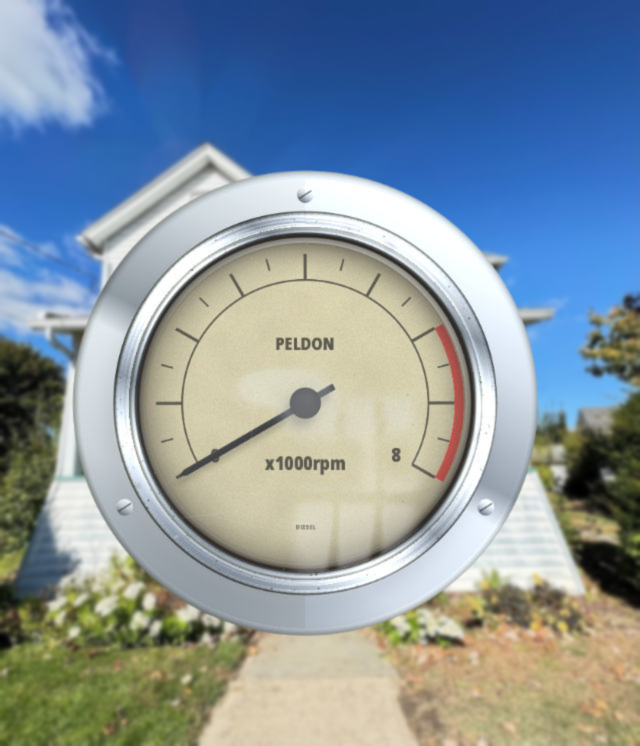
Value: 0 rpm
